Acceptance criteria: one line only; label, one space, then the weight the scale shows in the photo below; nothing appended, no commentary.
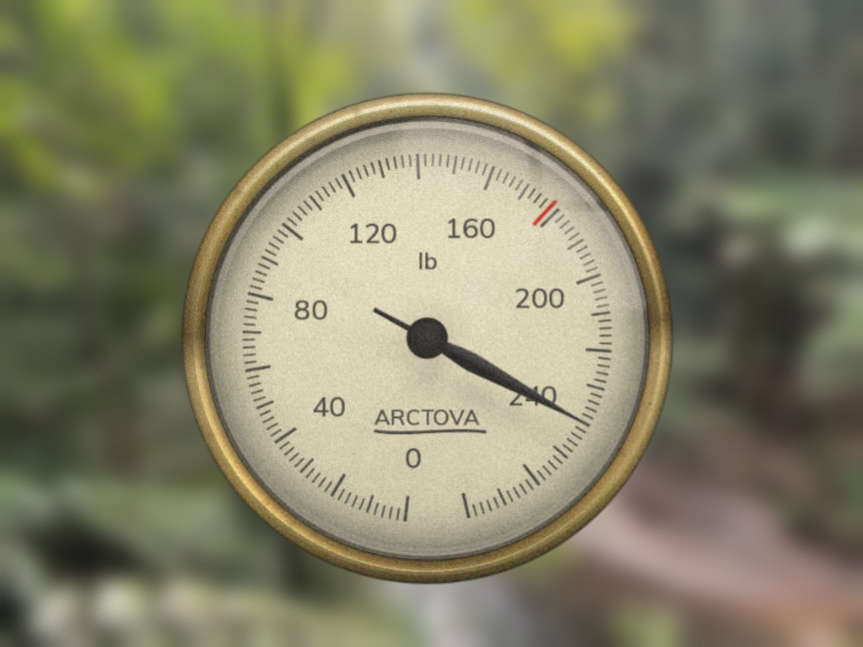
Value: 240 lb
